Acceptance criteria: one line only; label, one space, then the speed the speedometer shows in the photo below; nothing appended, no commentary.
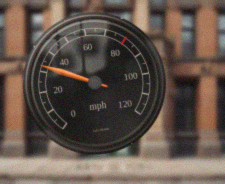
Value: 32.5 mph
